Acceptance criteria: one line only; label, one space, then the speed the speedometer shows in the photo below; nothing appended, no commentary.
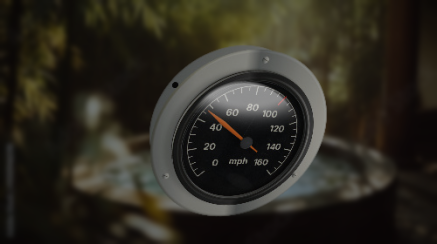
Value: 47.5 mph
